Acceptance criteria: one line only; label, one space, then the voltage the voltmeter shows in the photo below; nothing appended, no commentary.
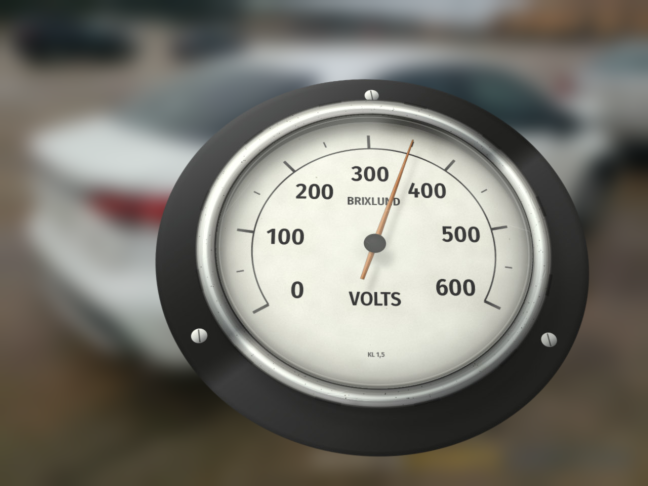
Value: 350 V
